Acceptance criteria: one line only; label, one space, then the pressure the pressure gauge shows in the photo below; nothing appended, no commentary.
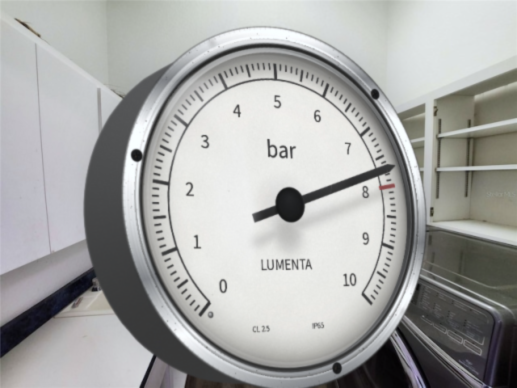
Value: 7.7 bar
